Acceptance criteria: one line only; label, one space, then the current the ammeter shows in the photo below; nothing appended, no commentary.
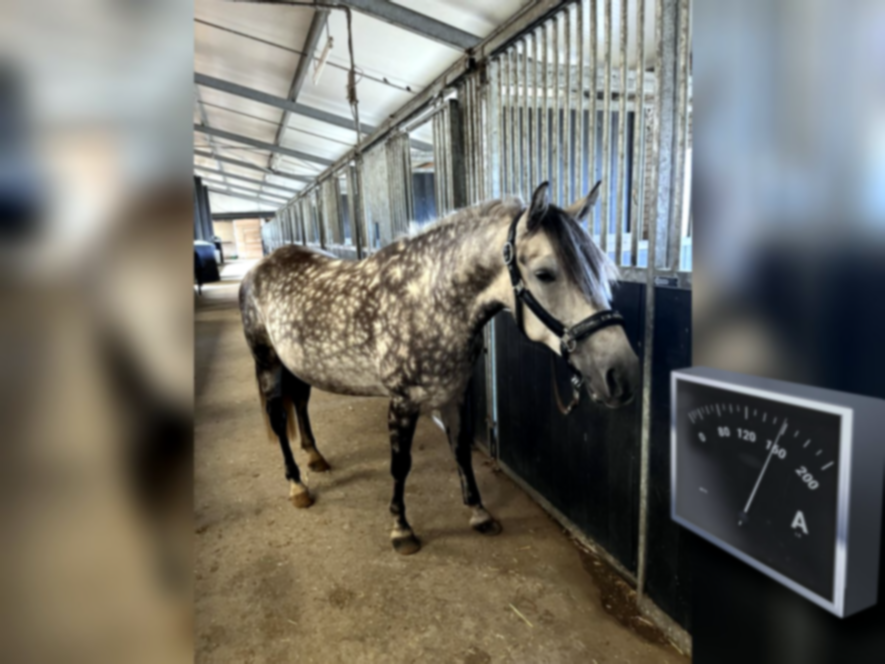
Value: 160 A
